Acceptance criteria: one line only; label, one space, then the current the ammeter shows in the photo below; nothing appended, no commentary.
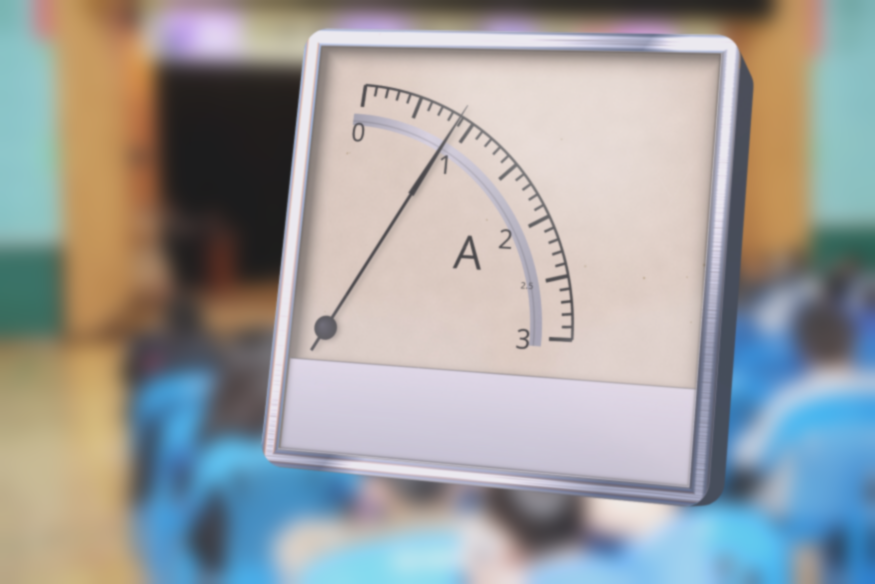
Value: 0.9 A
